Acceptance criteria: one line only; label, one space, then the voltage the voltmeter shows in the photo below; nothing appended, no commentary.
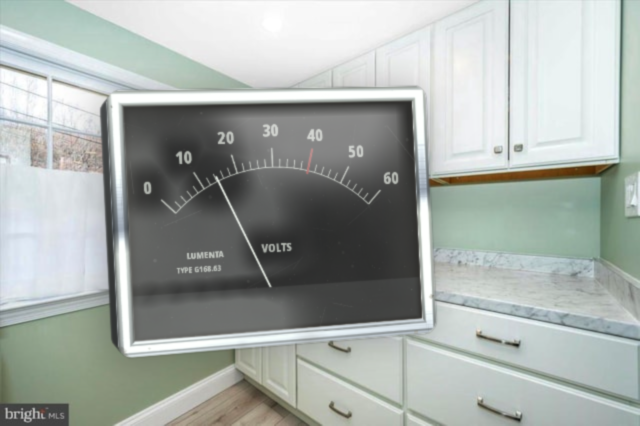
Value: 14 V
